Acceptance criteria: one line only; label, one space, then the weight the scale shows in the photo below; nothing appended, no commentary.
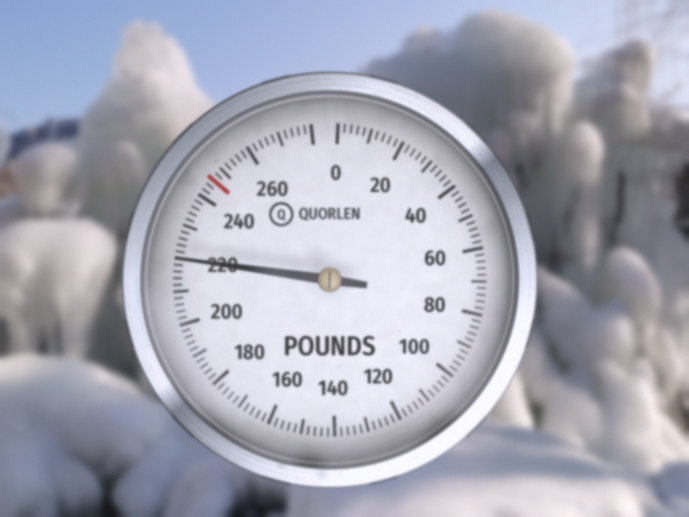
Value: 220 lb
